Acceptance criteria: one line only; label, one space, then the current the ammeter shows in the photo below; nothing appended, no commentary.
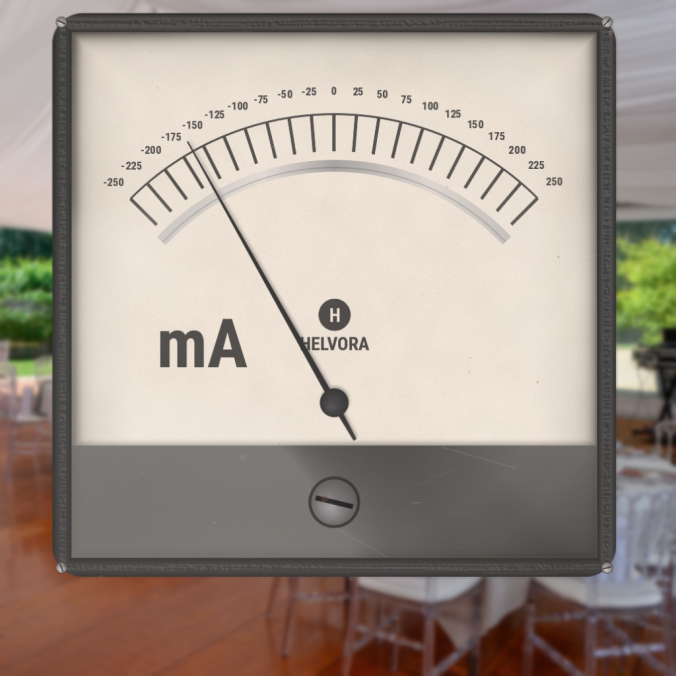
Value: -162.5 mA
